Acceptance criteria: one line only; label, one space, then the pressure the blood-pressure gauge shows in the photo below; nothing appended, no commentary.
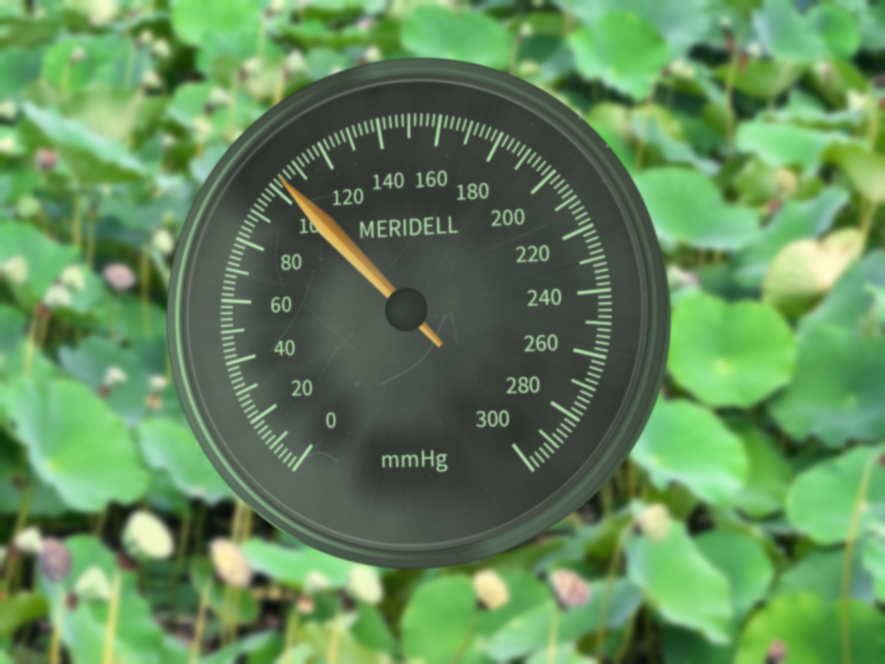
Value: 104 mmHg
